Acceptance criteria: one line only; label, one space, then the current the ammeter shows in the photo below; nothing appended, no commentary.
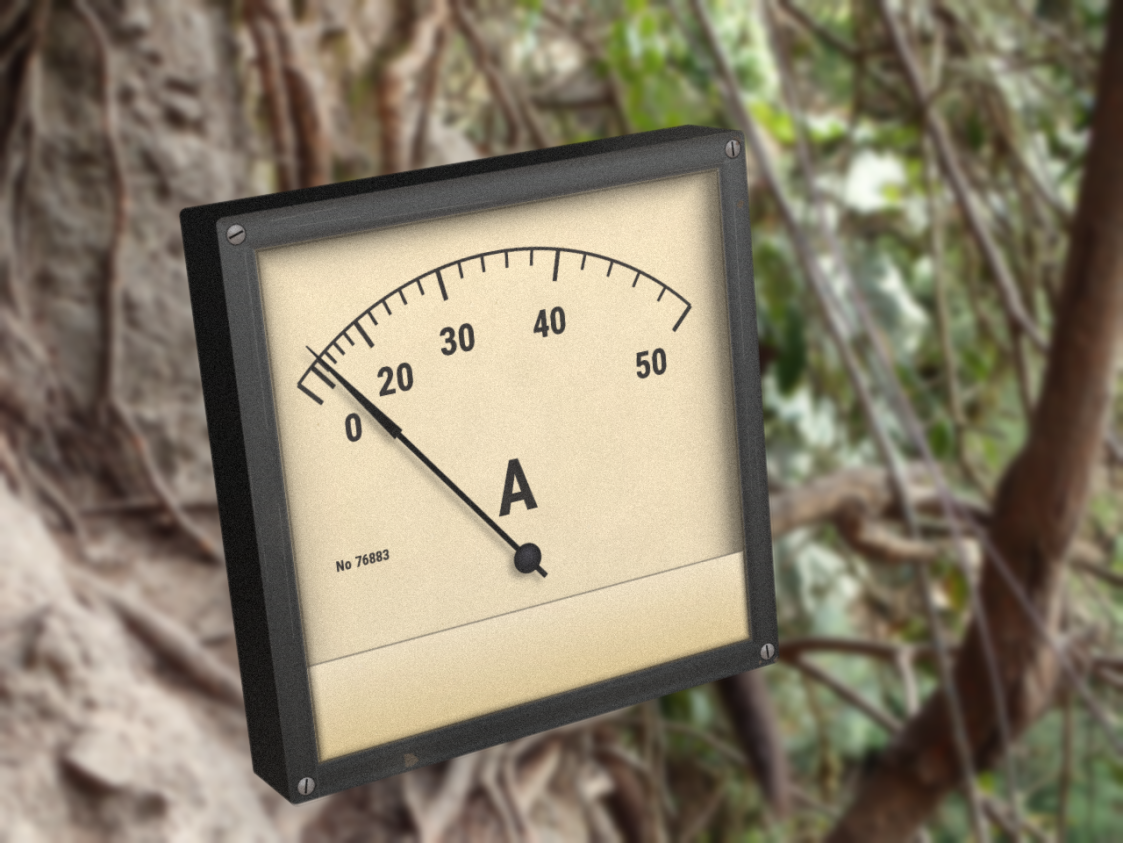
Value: 12 A
